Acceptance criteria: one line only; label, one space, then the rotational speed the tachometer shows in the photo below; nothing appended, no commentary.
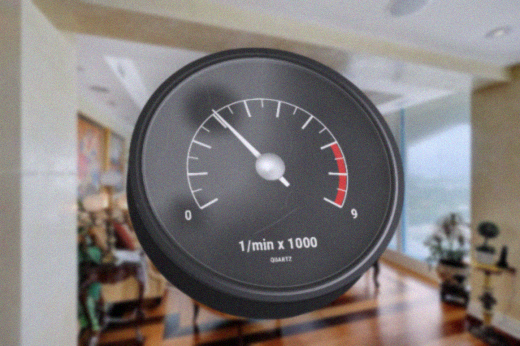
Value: 3000 rpm
